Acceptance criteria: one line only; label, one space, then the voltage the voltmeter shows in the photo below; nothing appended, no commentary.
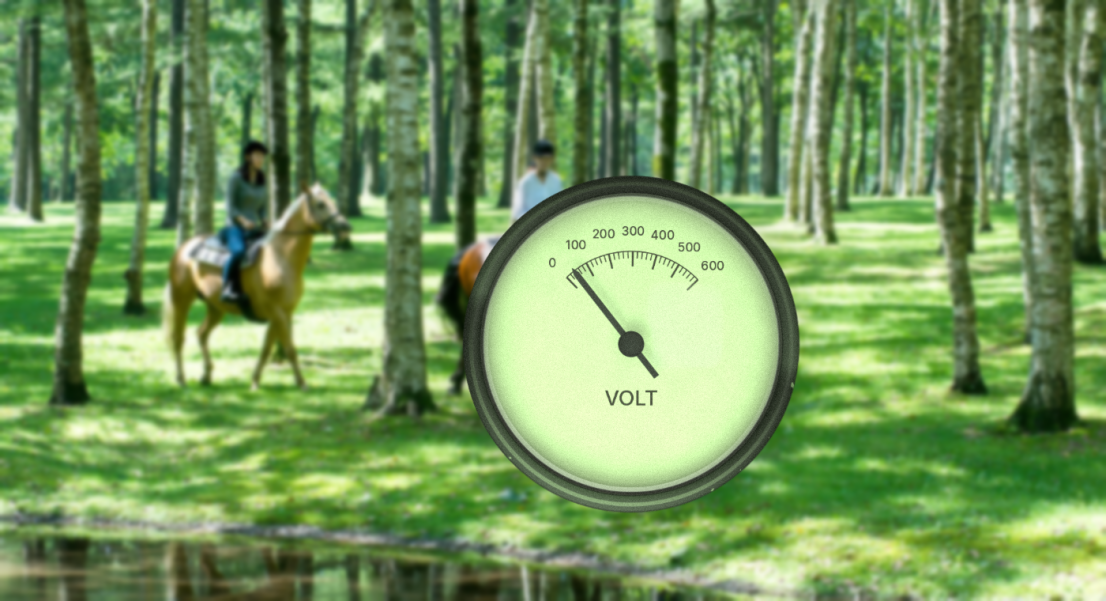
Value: 40 V
